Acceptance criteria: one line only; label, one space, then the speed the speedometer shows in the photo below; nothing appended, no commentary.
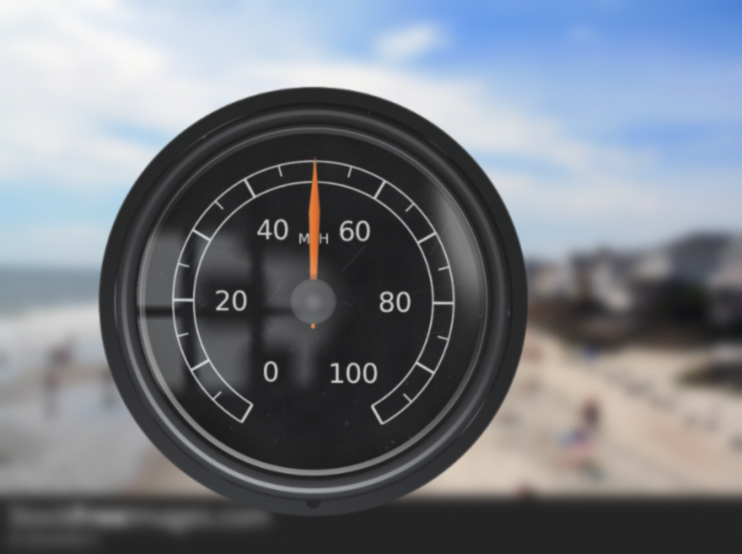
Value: 50 mph
